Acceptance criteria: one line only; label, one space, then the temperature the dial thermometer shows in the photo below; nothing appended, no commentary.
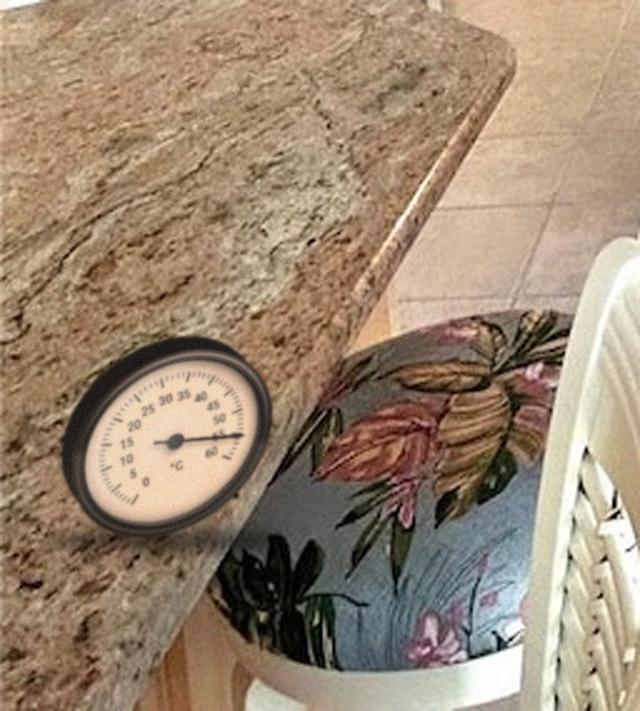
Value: 55 °C
